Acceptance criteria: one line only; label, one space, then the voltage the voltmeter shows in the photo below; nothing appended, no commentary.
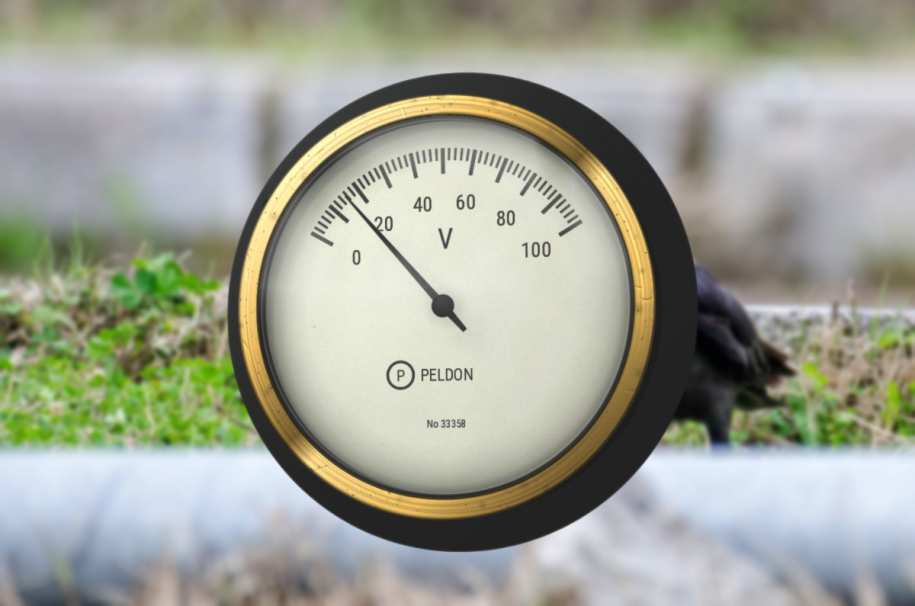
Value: 16 V
